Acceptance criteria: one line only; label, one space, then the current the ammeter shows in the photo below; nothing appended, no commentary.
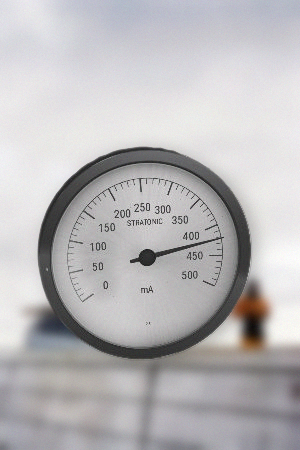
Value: 420 mA
